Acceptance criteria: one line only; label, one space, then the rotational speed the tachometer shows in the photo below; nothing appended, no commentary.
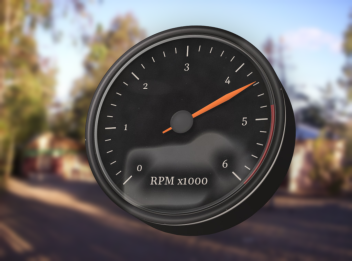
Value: 4400 rpm
